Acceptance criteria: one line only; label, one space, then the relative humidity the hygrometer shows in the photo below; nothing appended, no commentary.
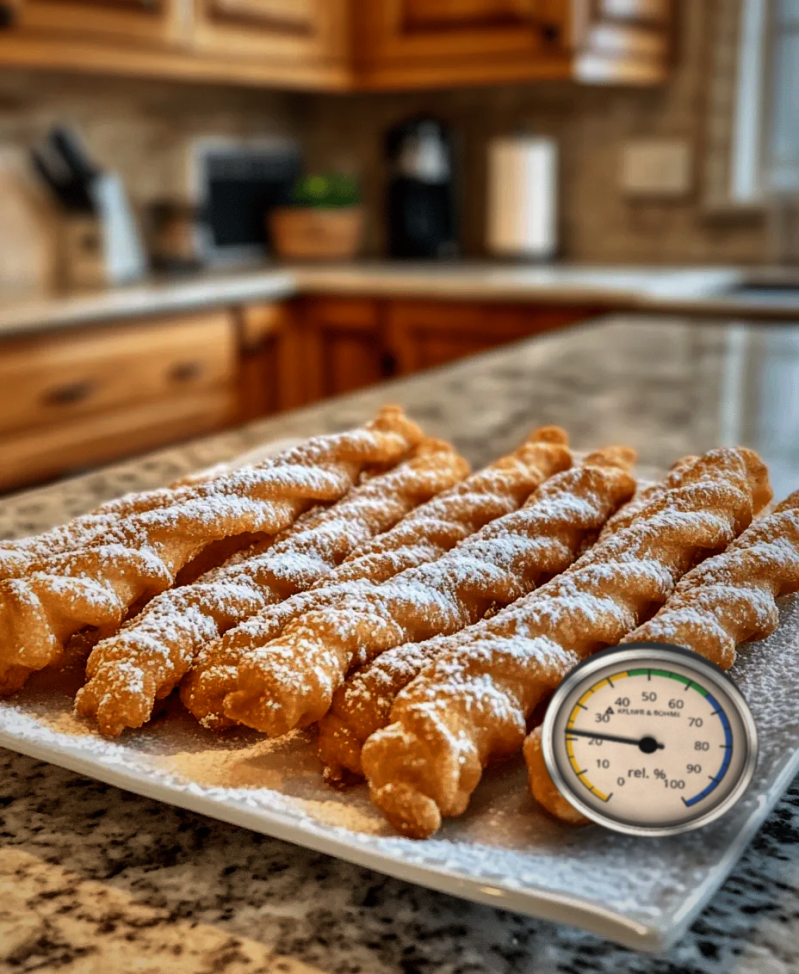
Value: 22.5 %
